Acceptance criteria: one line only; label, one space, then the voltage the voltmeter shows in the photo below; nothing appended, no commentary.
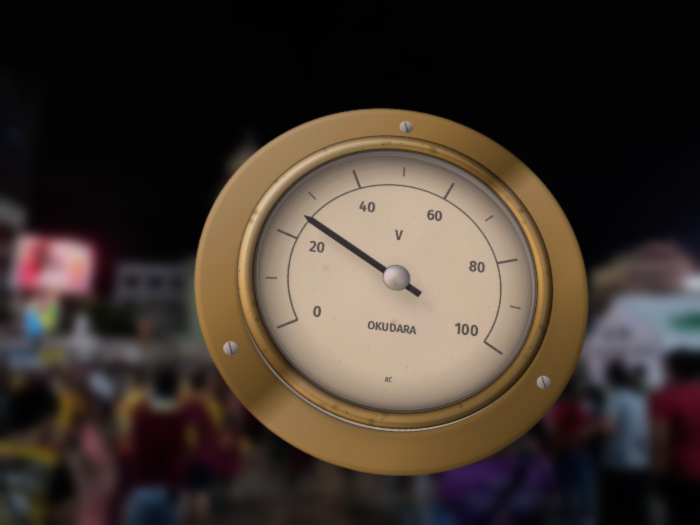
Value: 25 V
